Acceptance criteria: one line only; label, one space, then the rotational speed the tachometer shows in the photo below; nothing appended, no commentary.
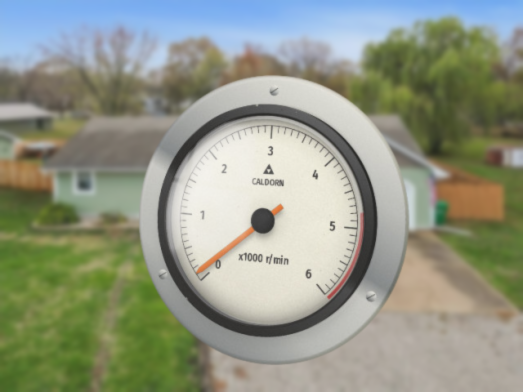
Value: 100 rpm
